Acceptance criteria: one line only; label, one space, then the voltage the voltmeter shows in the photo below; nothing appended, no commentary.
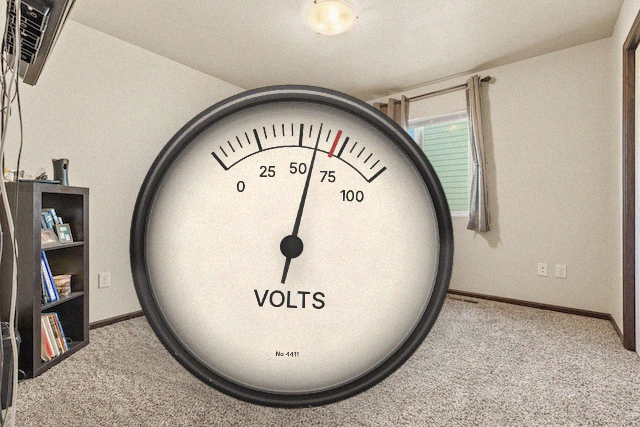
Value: 60 V
